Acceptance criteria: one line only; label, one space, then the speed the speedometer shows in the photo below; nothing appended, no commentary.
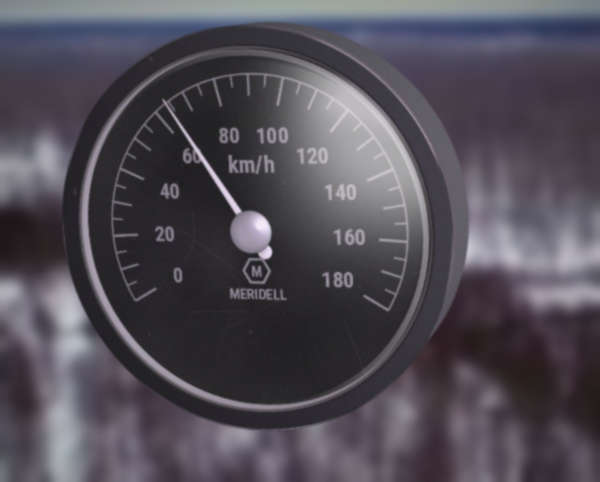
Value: 65 km/h
